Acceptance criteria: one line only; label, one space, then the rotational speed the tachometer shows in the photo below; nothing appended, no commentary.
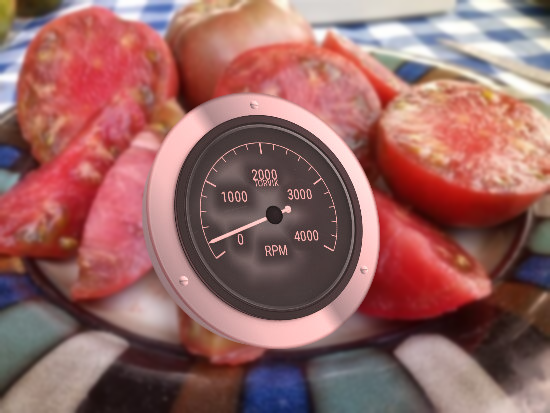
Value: 200 rpm
